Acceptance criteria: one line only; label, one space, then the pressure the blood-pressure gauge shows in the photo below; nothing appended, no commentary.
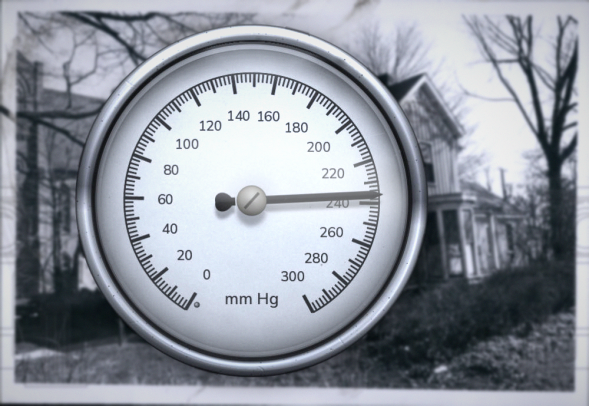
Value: 236 mmHg
